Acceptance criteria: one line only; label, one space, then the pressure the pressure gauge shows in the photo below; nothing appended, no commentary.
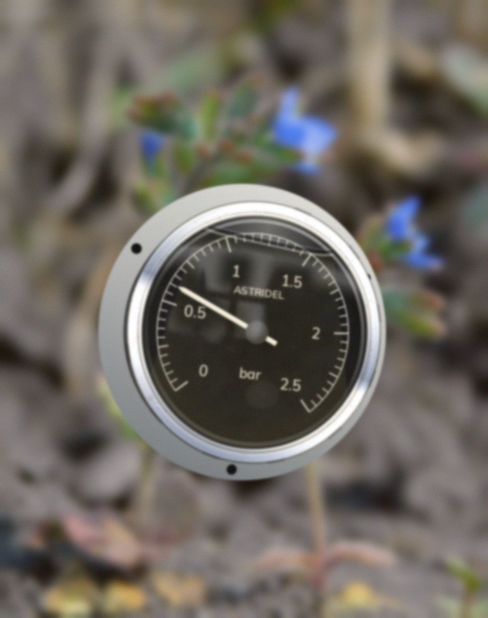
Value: 0.6 bar
